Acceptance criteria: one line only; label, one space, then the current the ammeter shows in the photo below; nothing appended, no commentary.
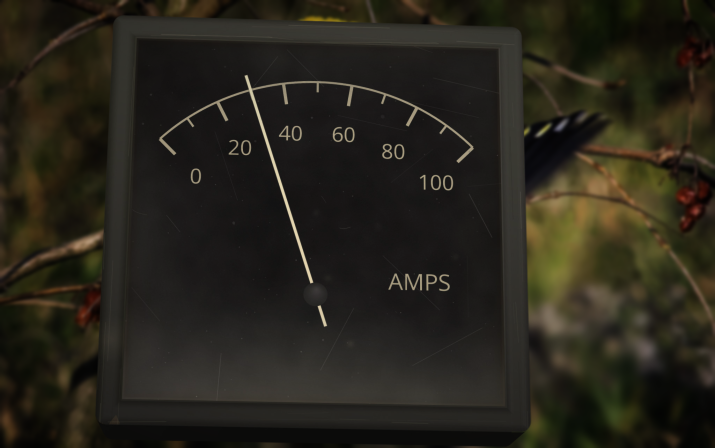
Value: 30 A
